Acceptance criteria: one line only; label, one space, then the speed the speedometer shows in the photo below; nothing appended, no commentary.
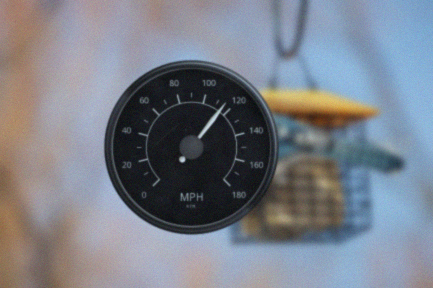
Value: 115 mph
